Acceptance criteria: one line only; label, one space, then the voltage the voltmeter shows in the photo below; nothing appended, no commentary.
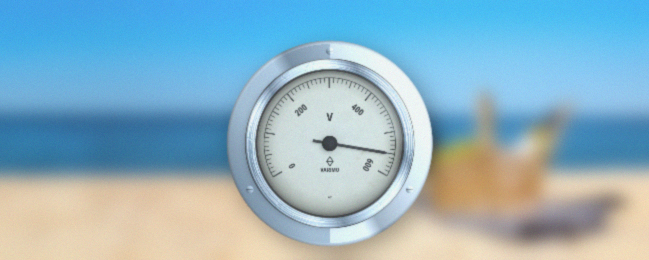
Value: 550 V
